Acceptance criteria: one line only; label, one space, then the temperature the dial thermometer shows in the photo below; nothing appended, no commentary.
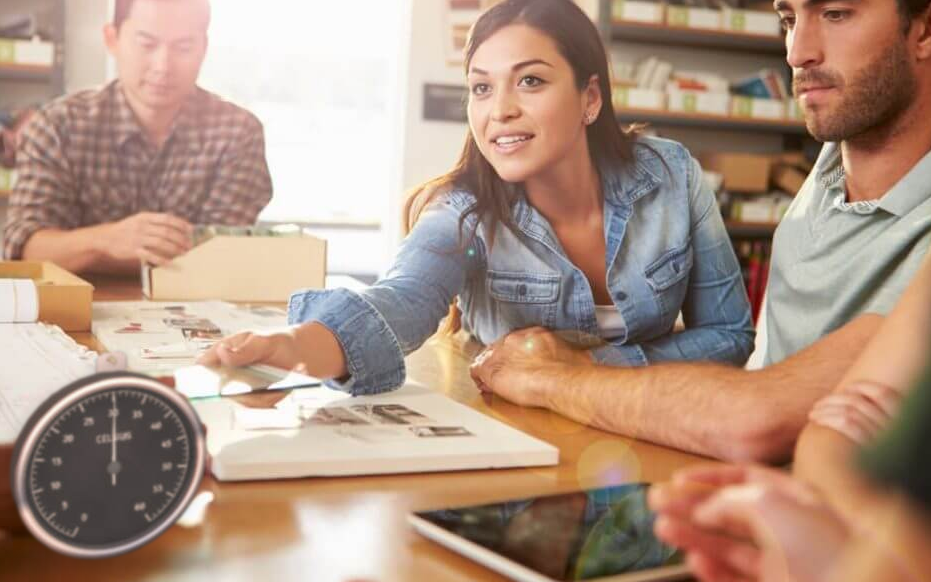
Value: 30 °C
